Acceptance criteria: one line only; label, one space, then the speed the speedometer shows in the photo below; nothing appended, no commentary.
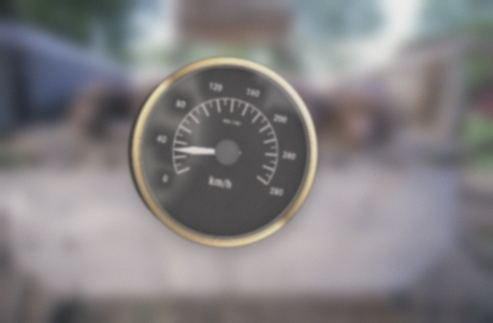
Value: 30 km/h
